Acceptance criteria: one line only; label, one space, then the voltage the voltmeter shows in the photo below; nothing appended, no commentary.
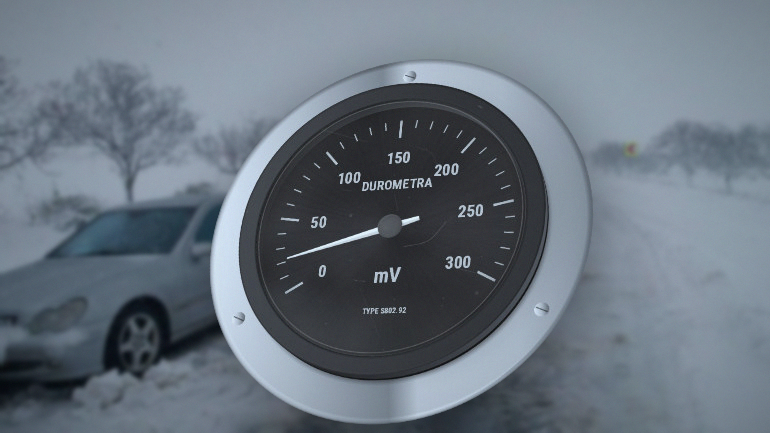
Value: 20 mV
